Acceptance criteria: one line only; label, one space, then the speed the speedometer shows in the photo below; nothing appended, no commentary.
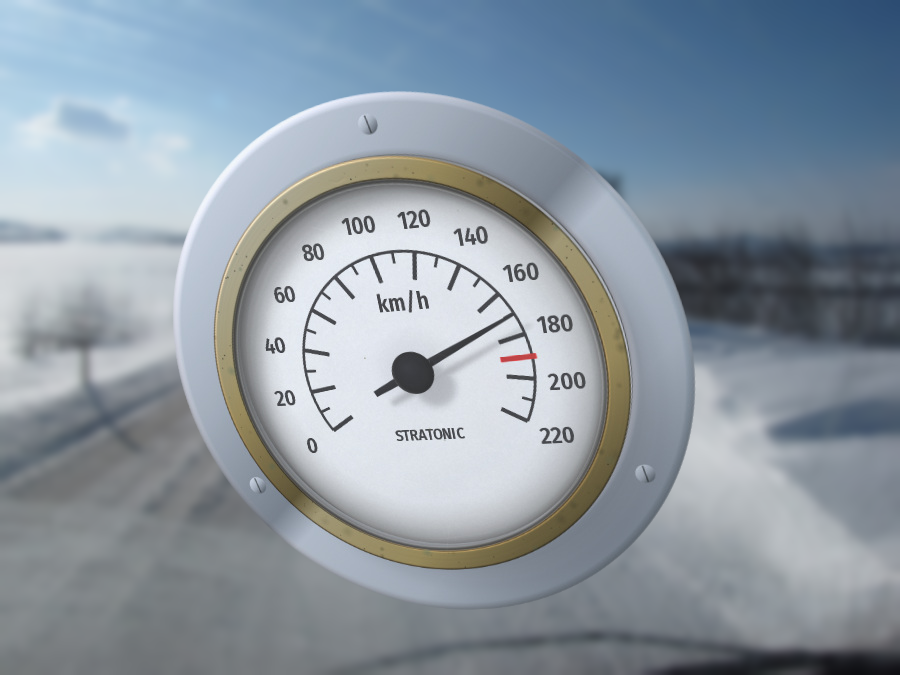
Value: 170 km/h
